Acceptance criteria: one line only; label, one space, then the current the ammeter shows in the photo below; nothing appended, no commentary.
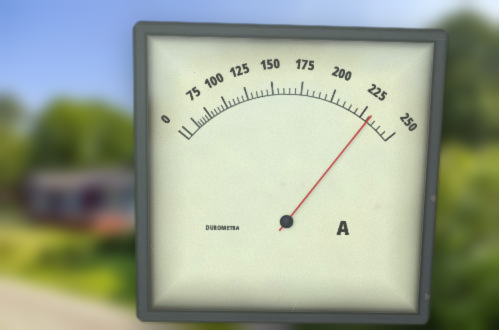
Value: 230 A
